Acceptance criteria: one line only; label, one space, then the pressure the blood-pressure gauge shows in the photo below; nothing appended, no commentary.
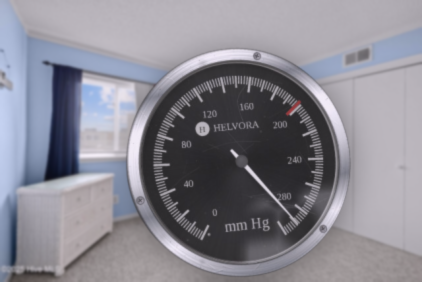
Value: 290 mmHg
